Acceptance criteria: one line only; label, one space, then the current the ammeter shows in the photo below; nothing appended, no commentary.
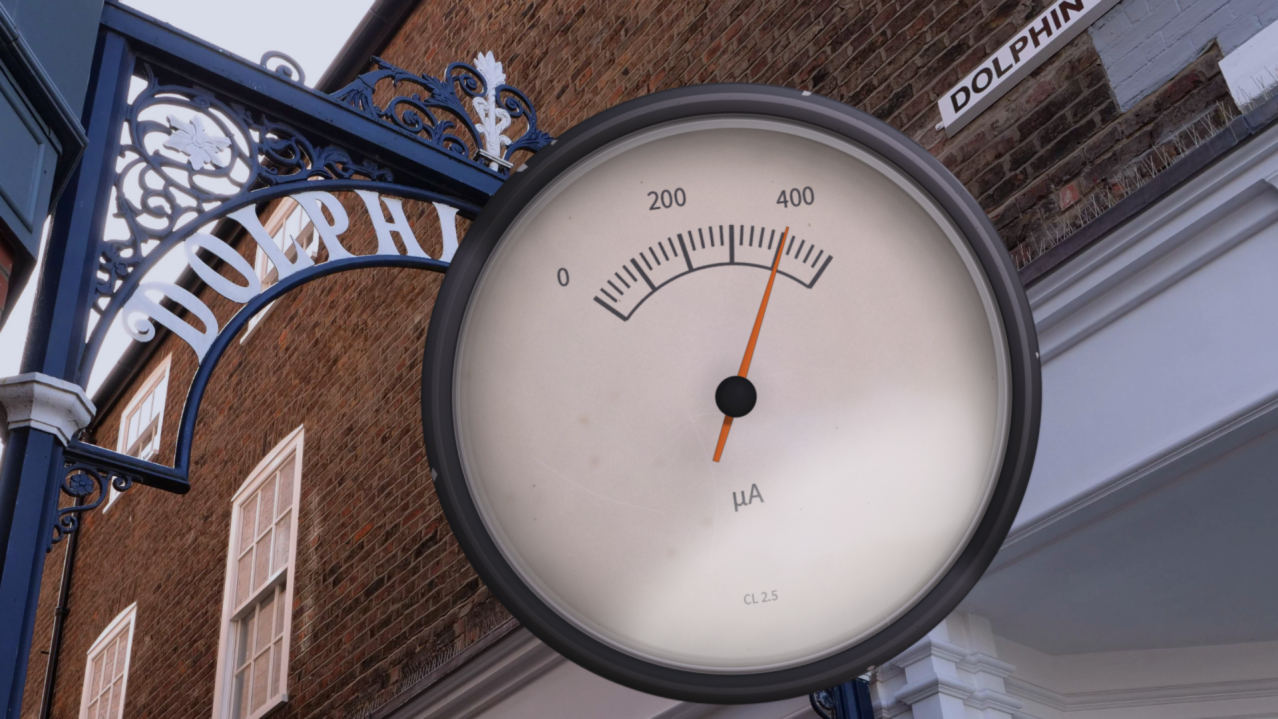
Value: 400 µA
